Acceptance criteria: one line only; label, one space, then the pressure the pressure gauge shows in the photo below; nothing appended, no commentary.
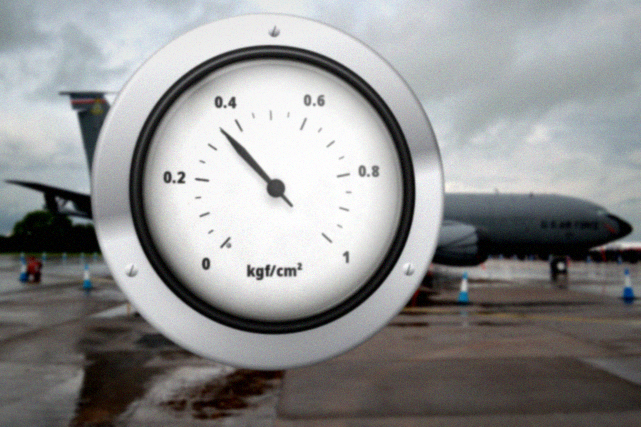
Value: 0.35 kg/cm²
